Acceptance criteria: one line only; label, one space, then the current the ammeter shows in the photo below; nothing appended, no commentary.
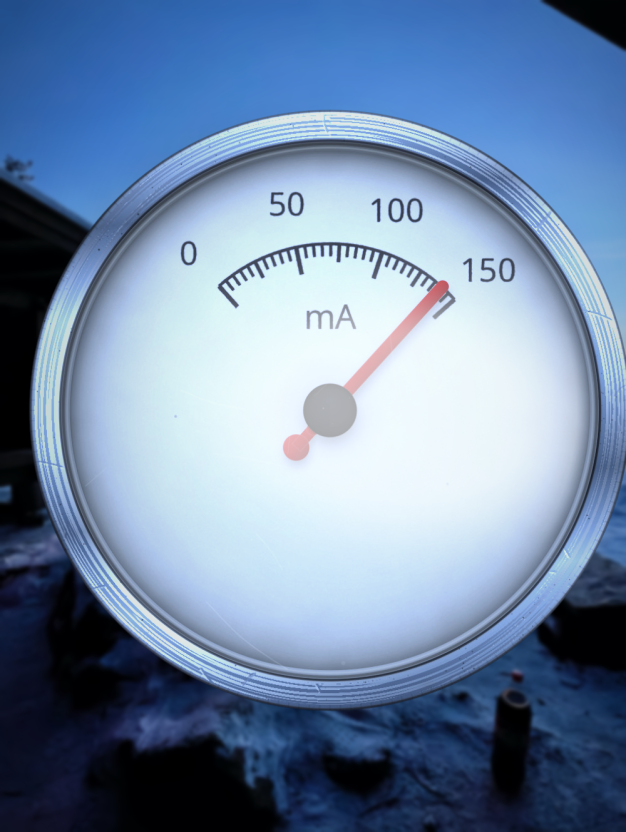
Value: 140 mA
